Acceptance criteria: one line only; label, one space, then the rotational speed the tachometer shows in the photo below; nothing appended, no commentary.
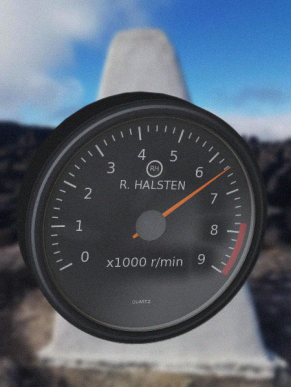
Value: 6400 rpm
